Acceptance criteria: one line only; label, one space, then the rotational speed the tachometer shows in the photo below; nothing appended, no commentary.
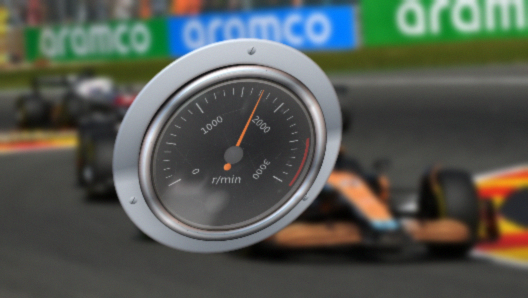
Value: 1700 rpm
